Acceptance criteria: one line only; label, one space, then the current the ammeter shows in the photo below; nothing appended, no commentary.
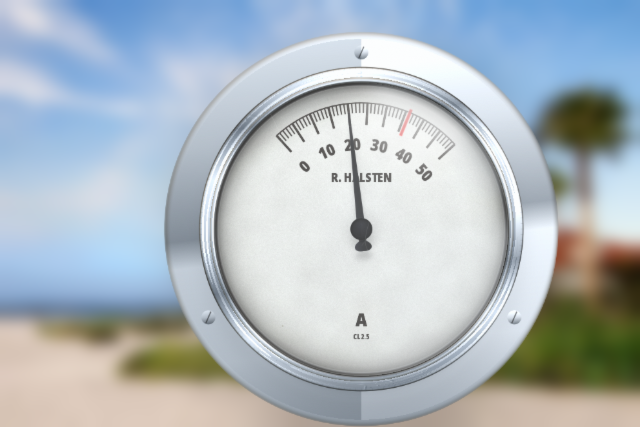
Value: 20 A
